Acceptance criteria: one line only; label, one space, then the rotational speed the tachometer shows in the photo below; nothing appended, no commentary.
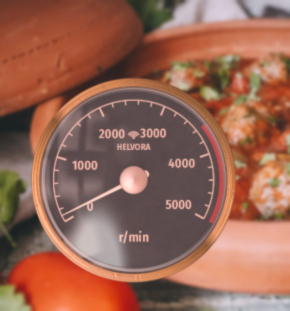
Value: 100 rpm
